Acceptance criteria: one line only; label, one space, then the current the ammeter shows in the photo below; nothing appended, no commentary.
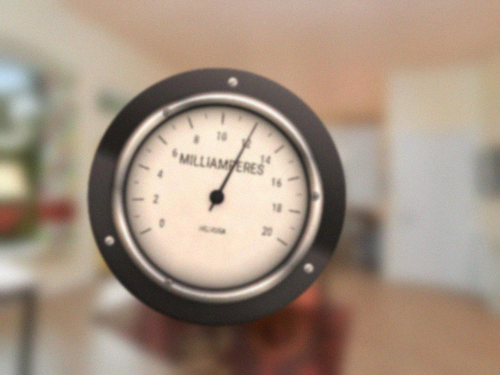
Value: 12 mA
